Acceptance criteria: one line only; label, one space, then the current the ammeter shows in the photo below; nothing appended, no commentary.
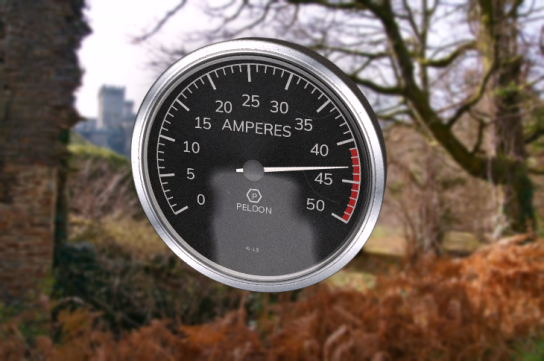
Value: 43 A
